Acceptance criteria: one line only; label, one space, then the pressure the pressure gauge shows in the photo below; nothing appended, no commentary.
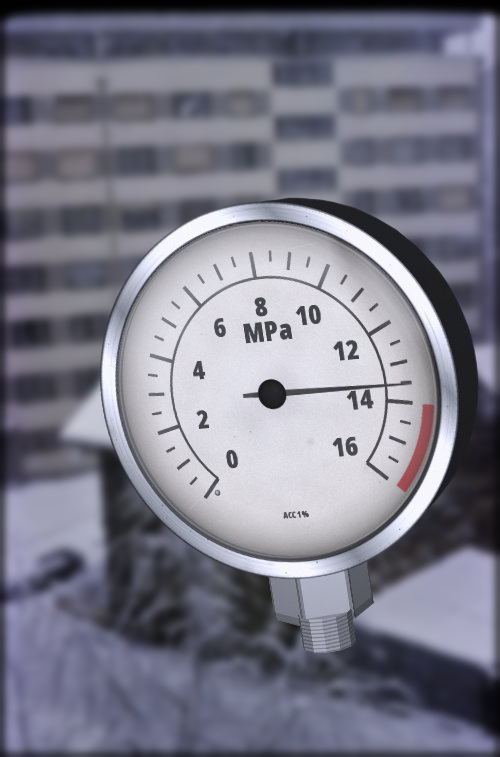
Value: 13.5 MPa
